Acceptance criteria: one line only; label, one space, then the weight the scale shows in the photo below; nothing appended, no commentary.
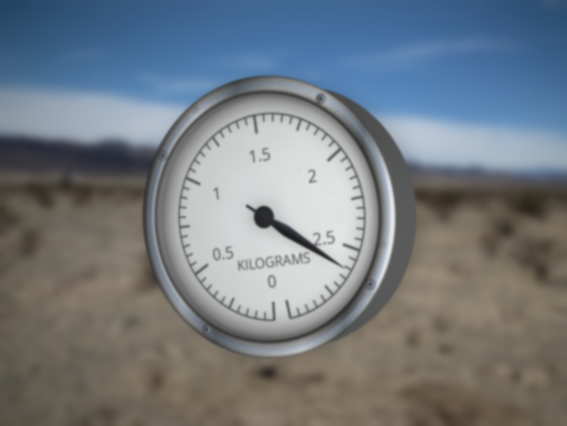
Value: 2.6 kg
